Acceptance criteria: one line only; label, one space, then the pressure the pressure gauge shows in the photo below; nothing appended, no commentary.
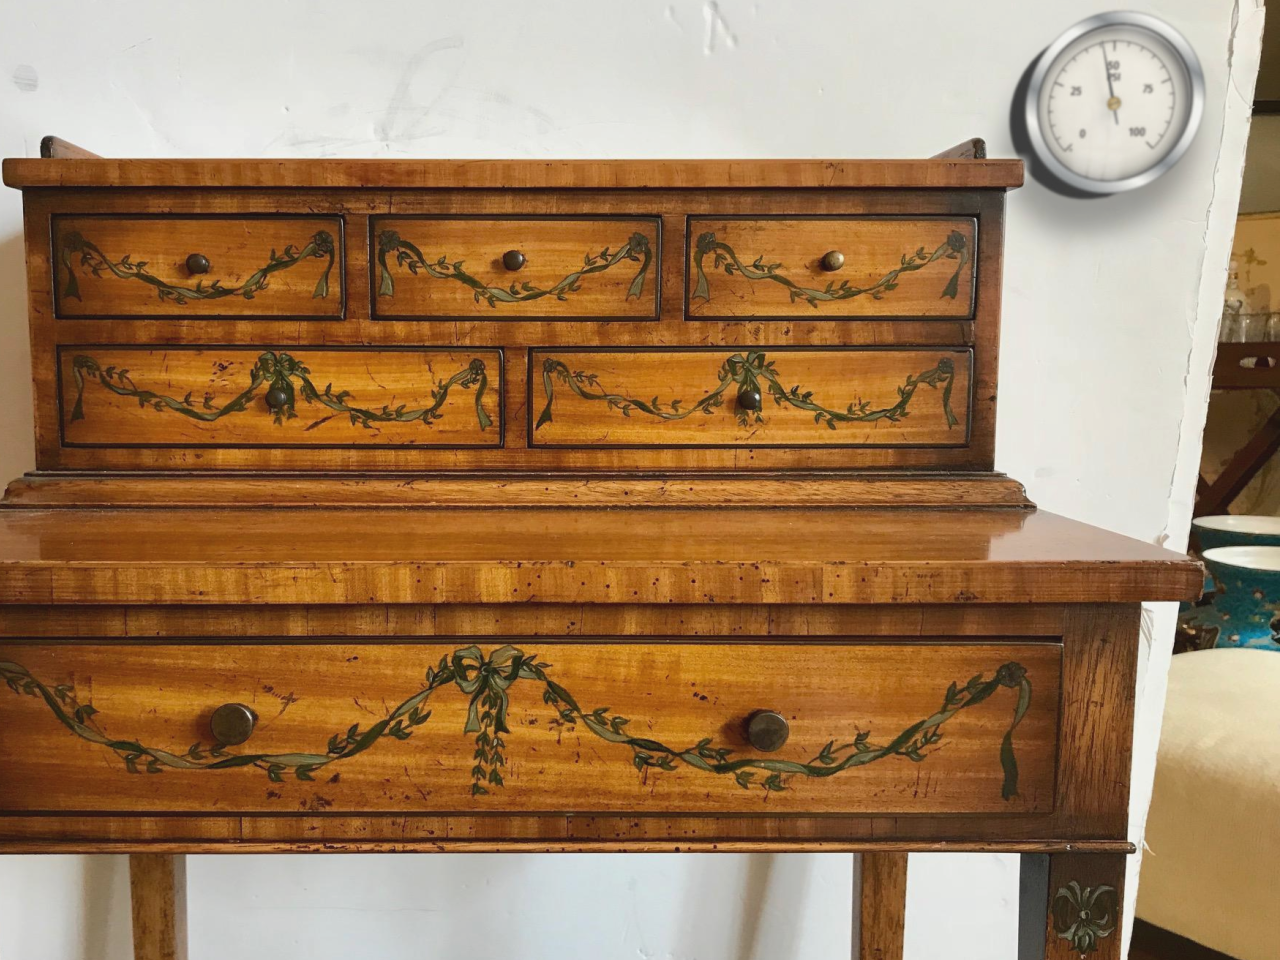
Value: 45 psi
